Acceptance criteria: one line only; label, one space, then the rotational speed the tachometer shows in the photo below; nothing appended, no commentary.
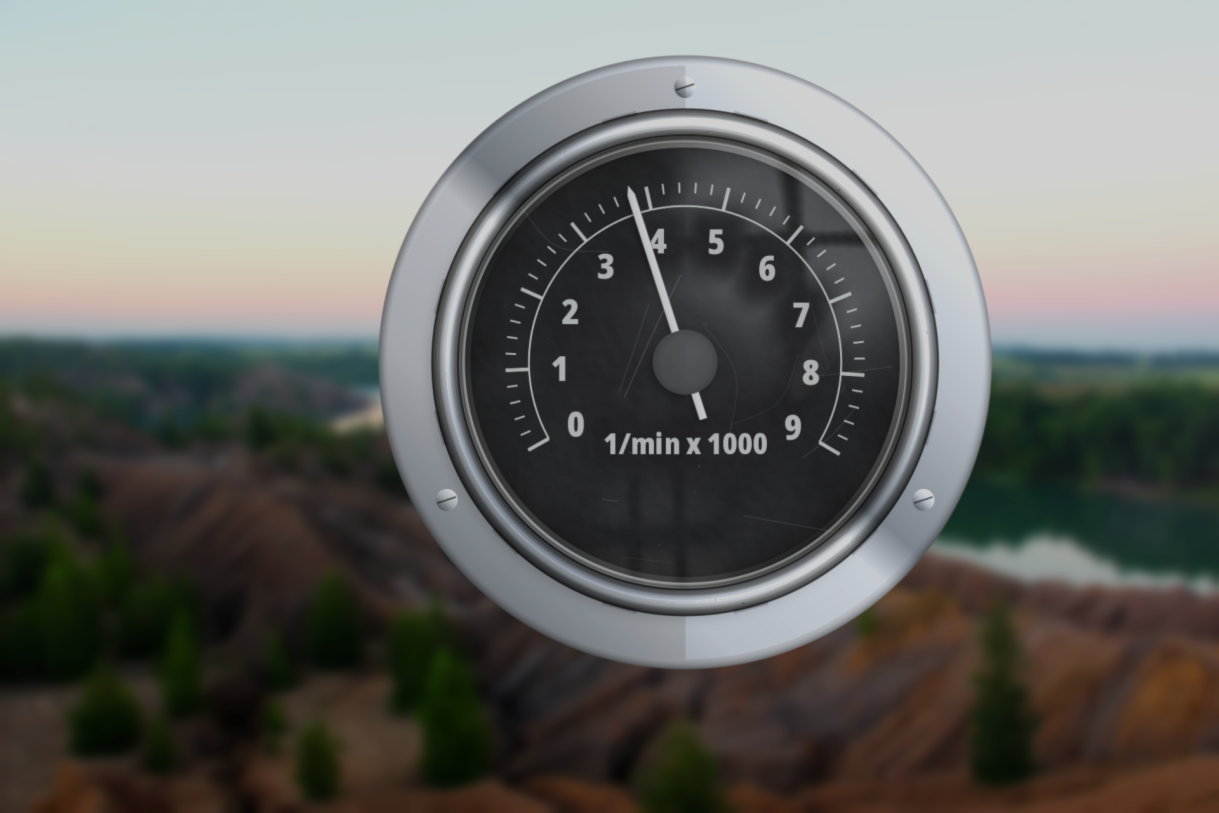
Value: 3800 rpm
